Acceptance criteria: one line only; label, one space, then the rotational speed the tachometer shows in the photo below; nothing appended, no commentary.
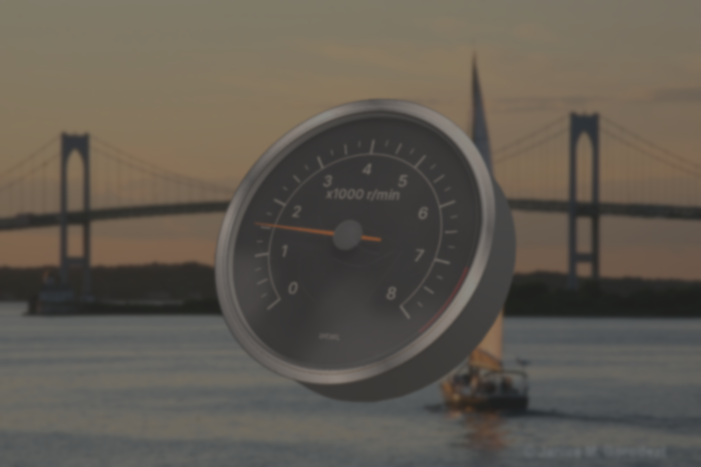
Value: 1500 rpm
